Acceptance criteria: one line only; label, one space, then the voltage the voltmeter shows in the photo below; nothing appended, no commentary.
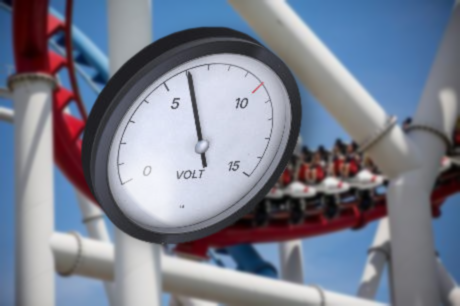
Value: 6 V
